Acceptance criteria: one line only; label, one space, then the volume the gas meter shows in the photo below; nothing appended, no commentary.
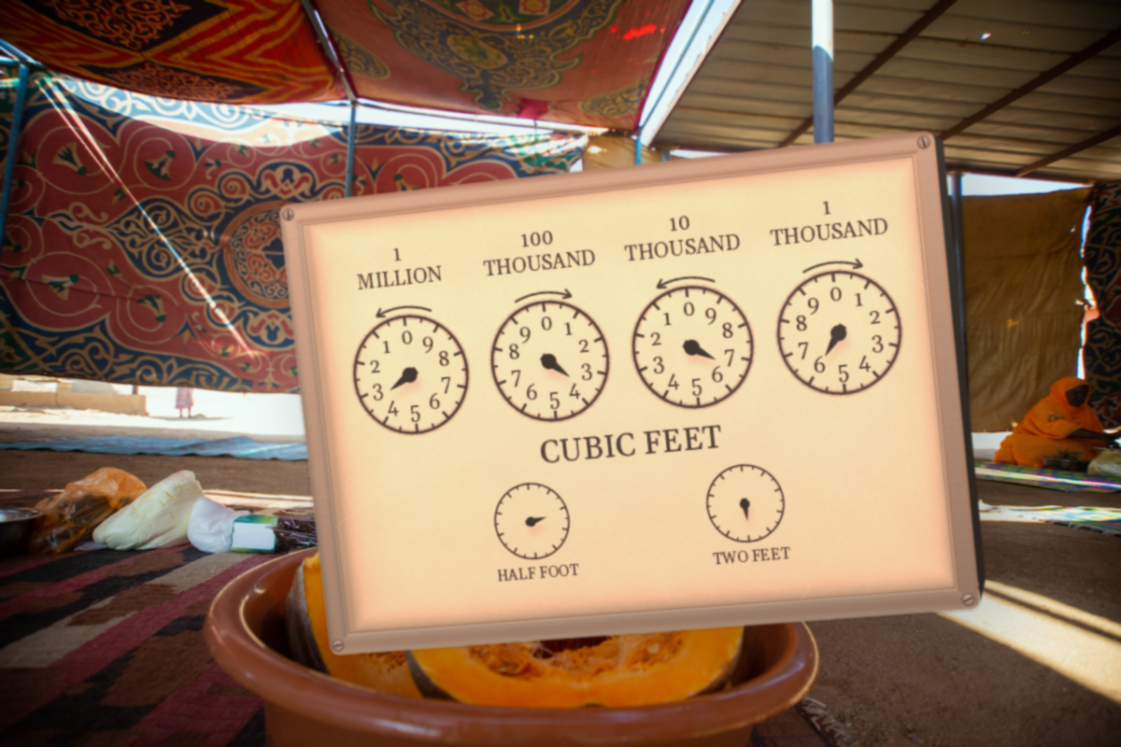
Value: 336600 ft³
